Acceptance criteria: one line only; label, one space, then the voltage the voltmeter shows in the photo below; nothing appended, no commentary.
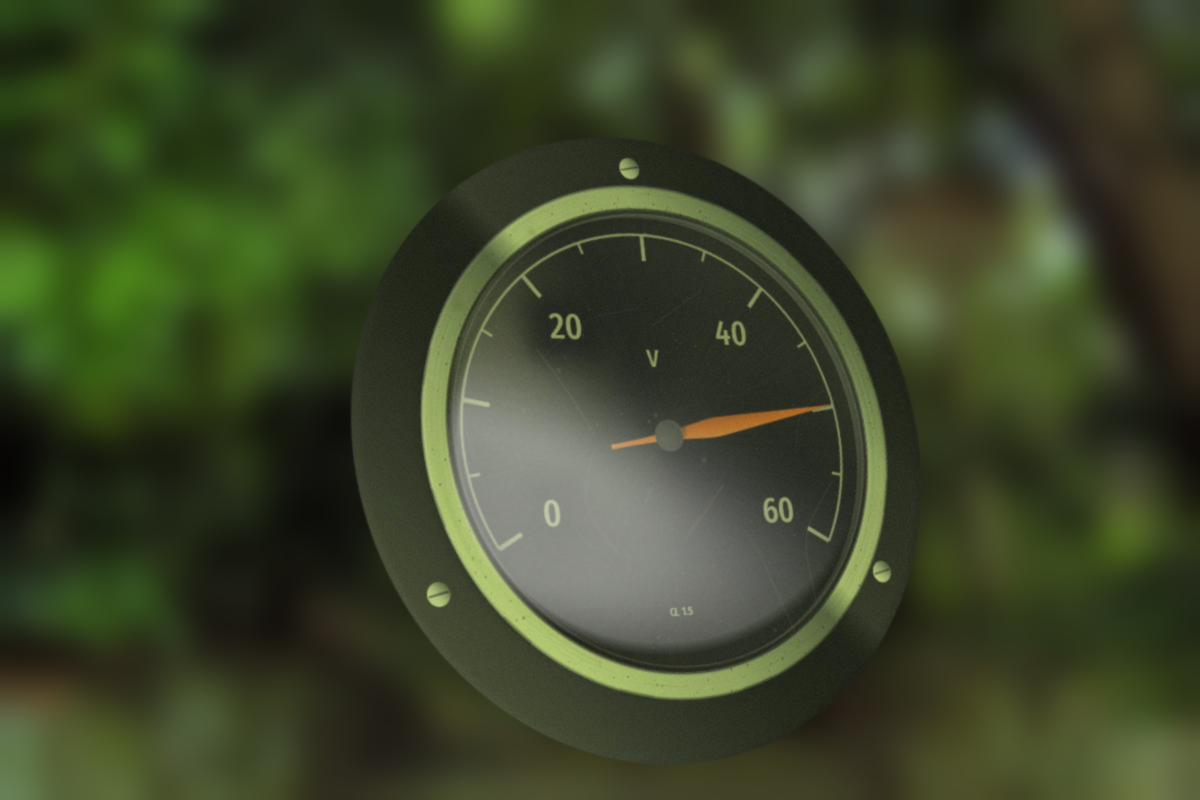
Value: 50 V
